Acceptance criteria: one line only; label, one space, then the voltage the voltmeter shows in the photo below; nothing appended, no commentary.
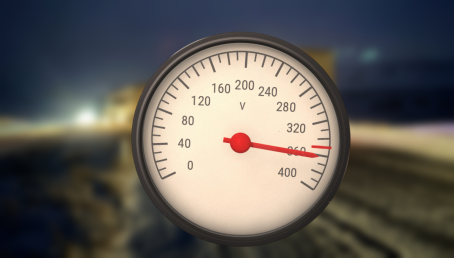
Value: 360 V
